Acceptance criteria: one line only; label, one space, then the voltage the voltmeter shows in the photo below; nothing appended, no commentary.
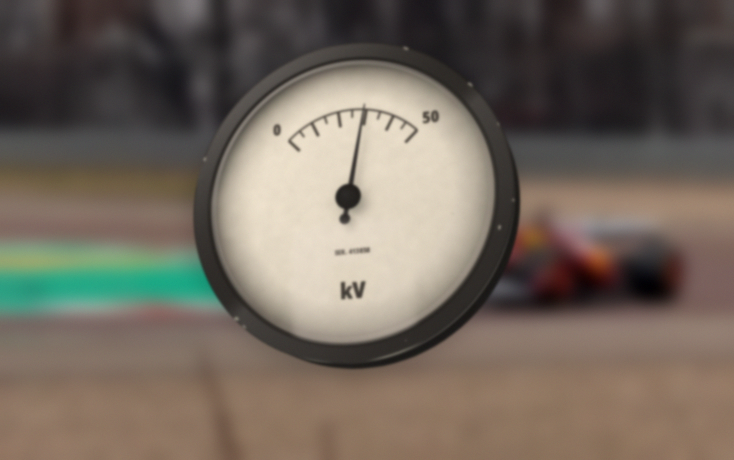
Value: 30 kV
